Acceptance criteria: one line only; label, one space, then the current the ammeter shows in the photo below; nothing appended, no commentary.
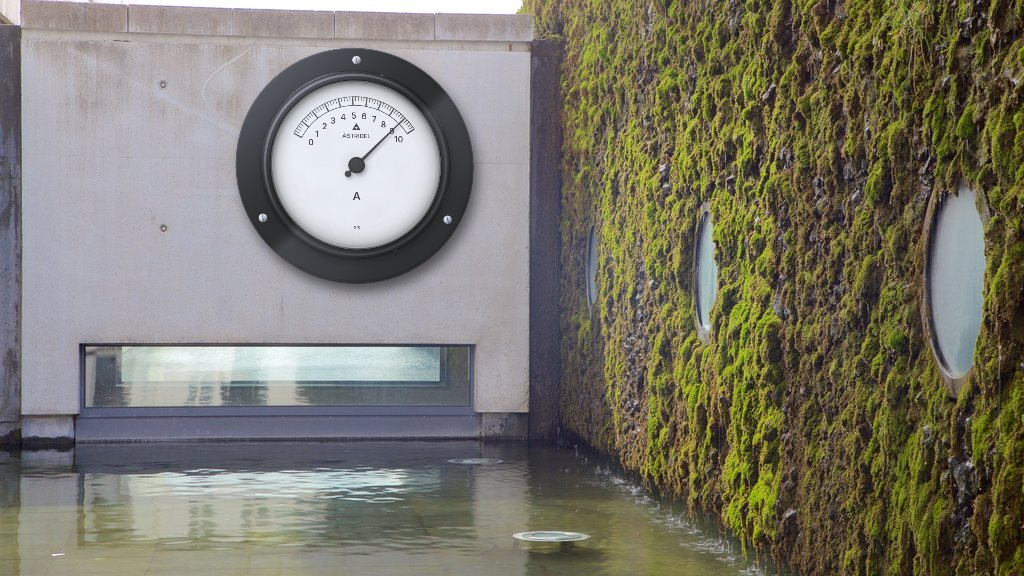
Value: 9 A
